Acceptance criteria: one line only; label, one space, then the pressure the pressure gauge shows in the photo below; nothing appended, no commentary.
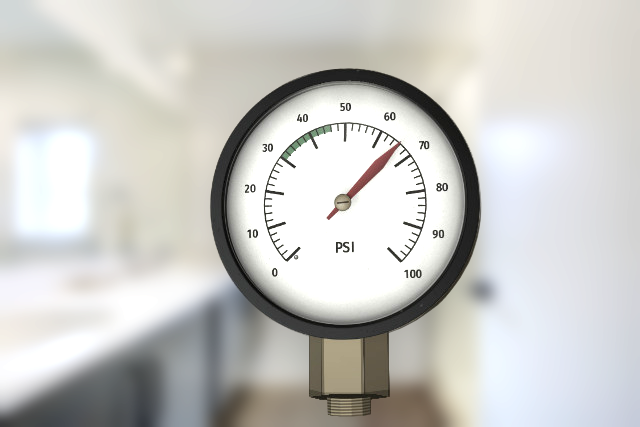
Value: 66 psi
